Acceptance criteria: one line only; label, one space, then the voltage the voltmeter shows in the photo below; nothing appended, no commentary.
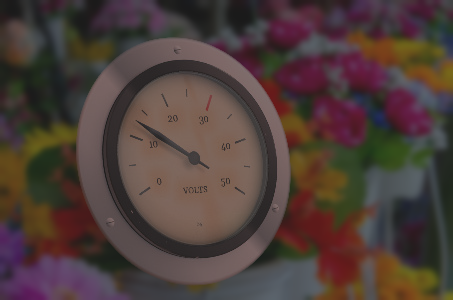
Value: 12.5 V
